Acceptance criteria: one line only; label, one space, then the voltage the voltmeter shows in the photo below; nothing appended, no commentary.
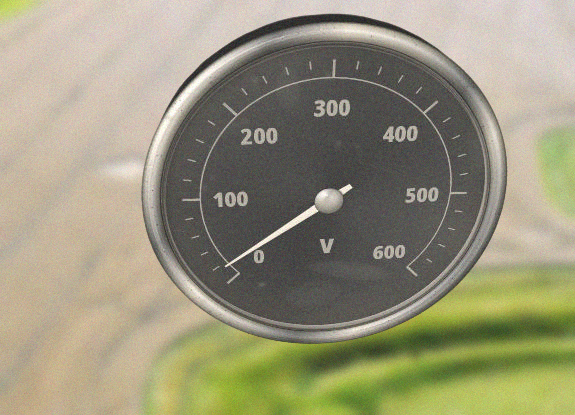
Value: 20 V
